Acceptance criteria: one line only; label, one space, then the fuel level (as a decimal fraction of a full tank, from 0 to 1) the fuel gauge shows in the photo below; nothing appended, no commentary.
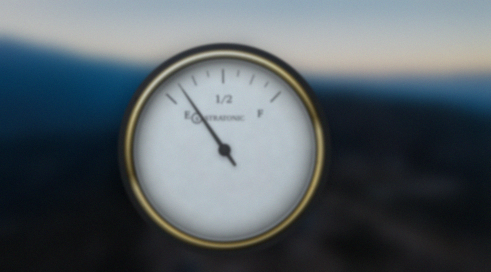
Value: 0.125
